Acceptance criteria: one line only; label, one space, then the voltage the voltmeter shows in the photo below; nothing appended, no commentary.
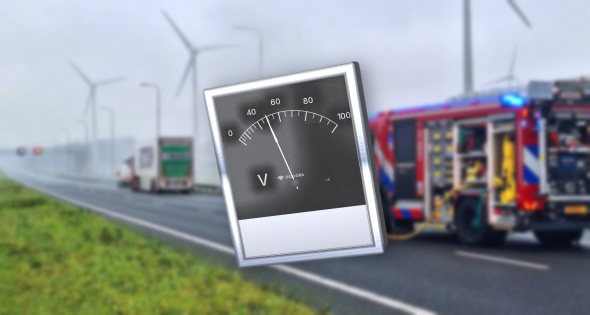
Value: 50 V
